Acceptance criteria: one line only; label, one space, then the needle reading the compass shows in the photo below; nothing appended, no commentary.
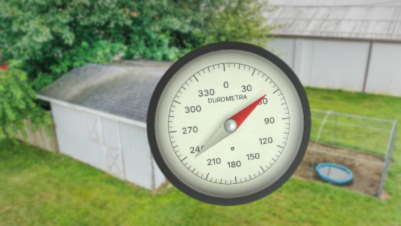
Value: 55 °
